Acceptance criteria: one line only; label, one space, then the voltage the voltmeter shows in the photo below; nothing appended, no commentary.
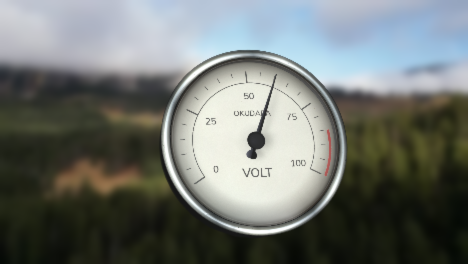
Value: 60 V
